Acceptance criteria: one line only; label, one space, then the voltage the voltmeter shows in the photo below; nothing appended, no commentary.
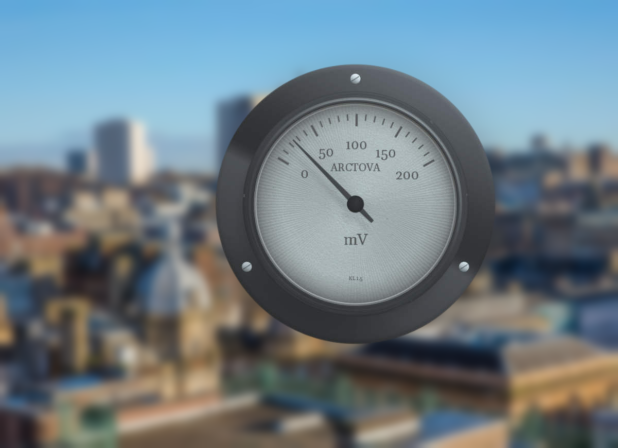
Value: 25 mV
